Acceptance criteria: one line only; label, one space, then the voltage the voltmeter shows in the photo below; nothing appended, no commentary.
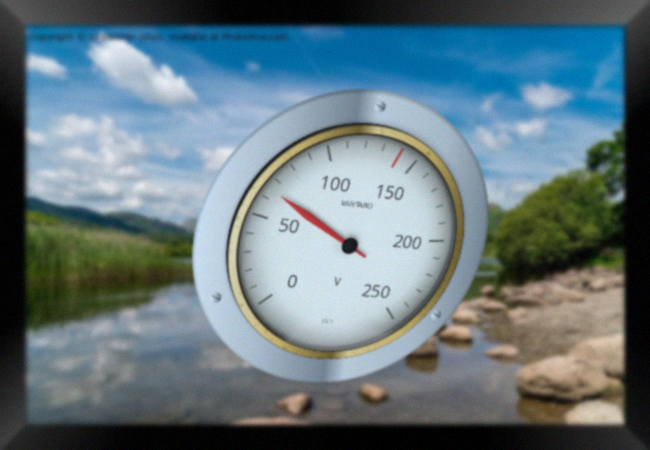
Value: 65 V
